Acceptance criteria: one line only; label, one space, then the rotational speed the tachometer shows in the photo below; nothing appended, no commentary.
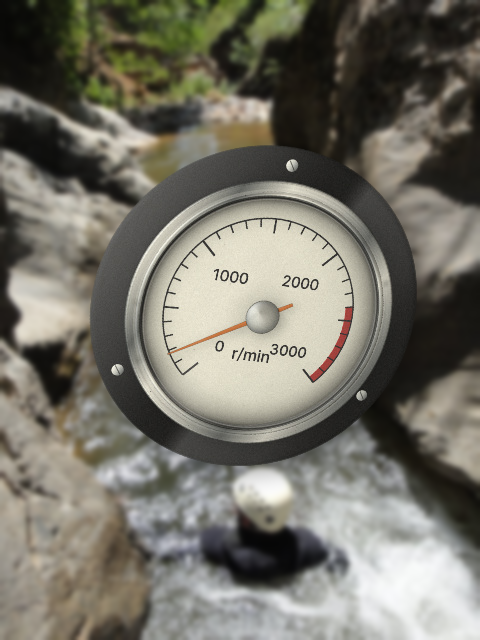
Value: 200 rpm
